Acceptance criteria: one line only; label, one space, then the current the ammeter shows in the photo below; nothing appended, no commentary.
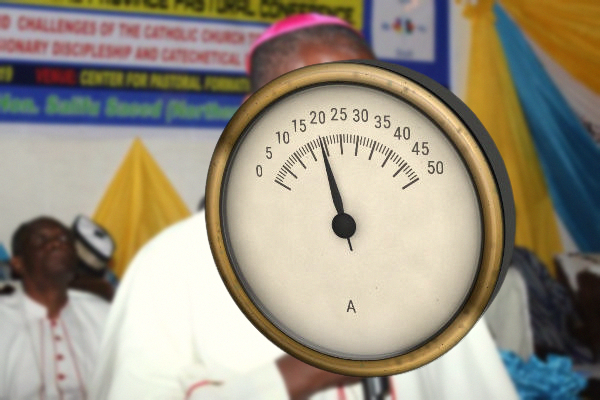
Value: 20 A
